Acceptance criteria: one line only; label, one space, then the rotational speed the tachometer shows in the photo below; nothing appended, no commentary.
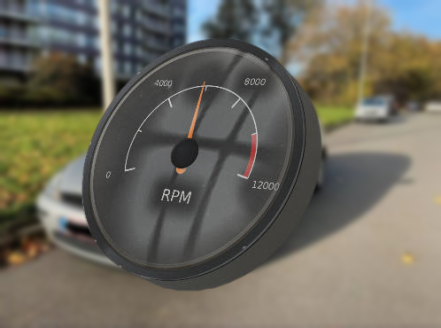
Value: 6000 rpm
